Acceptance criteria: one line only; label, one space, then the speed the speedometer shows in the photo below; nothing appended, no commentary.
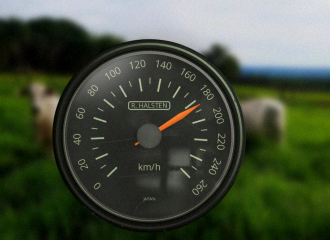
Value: 185 km/h
